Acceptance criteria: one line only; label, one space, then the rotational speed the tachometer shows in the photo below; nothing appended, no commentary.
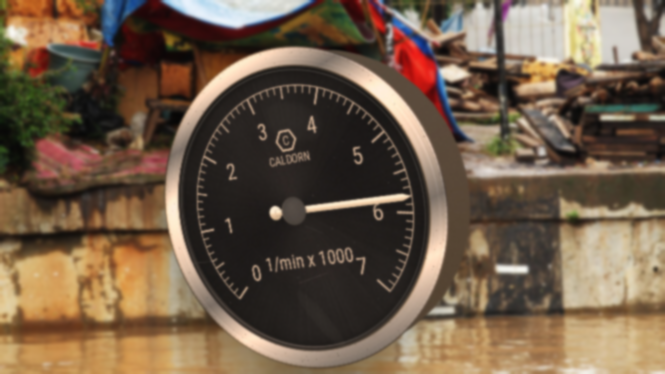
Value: 5800 rpm
